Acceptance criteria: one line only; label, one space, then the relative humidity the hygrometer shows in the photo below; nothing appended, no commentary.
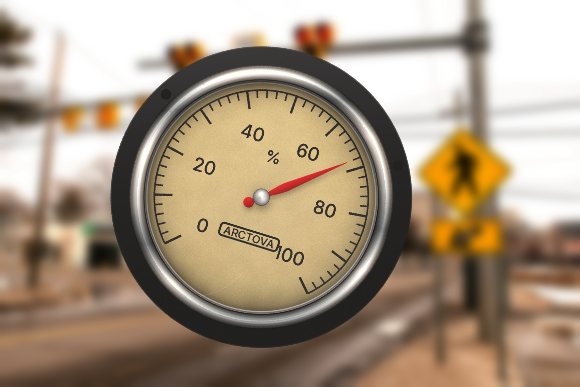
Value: 68 %
